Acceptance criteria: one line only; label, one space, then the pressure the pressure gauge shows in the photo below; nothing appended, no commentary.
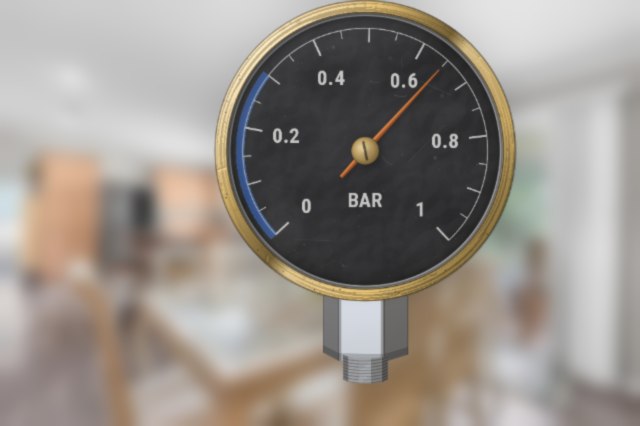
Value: 0.65 bar
